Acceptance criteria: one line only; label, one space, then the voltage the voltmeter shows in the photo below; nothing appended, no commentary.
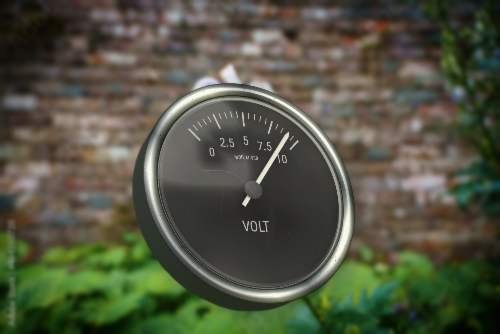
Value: 9 V
